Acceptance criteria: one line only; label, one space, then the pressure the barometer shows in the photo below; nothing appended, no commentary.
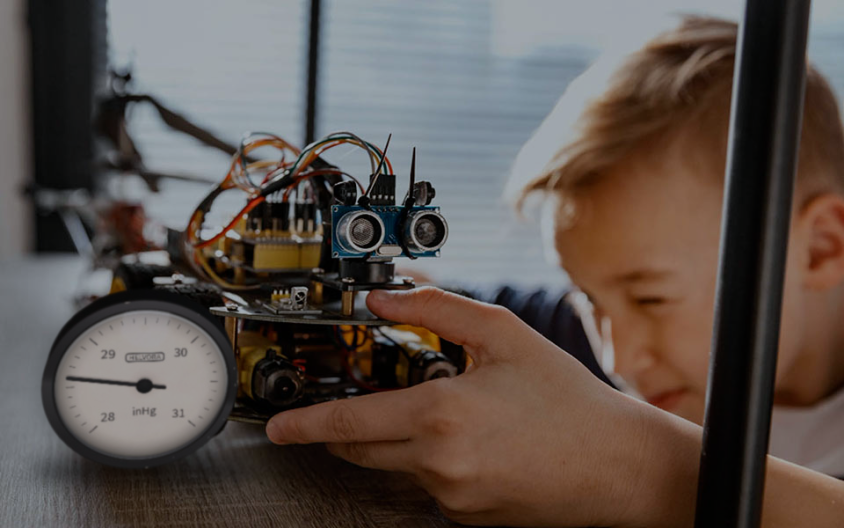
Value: 28.6 inHg
